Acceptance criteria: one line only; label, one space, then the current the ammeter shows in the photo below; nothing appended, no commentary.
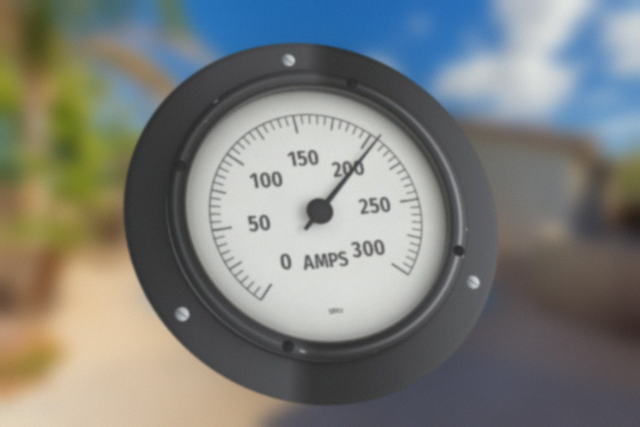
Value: 205 A
